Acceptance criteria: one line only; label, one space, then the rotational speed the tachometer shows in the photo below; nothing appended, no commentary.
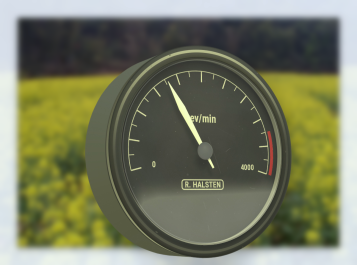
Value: 1400 rpm
